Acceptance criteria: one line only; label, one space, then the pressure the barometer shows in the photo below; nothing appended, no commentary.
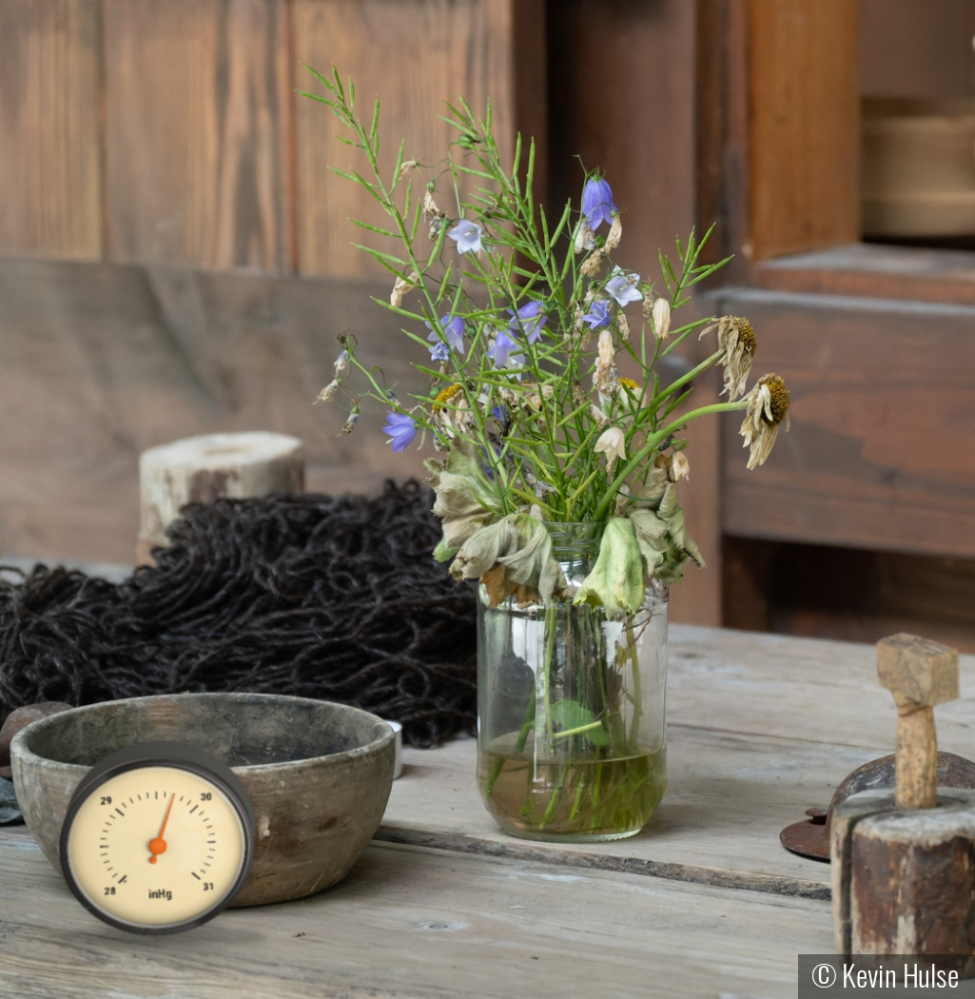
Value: 29.7 inHg
